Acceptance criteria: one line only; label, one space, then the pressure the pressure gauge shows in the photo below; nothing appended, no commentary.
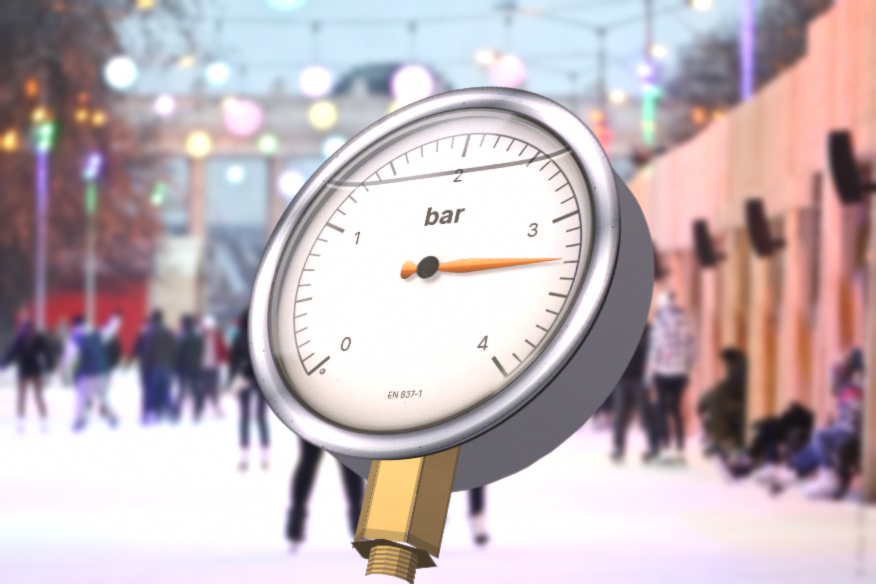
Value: 3.3 bar
